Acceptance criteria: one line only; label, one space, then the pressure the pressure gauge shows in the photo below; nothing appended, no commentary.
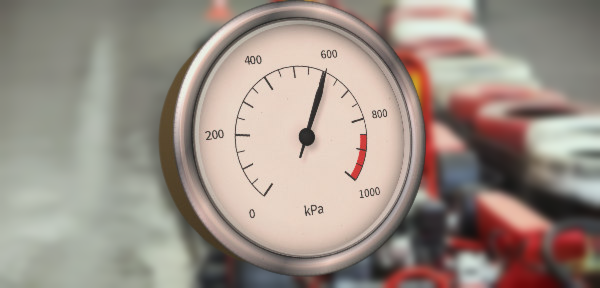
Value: 600 kPa
